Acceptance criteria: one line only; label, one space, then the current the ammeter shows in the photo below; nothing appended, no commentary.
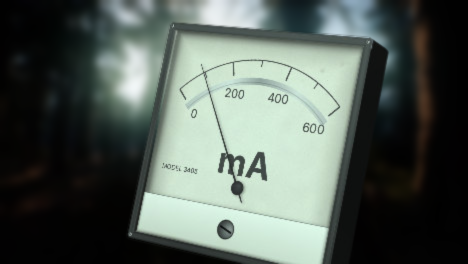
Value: 100 mA
